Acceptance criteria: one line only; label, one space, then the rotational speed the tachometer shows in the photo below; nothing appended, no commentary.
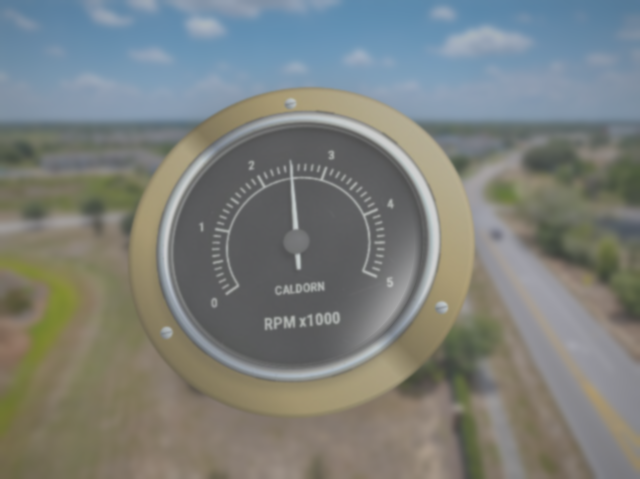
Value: 2500 rpm
